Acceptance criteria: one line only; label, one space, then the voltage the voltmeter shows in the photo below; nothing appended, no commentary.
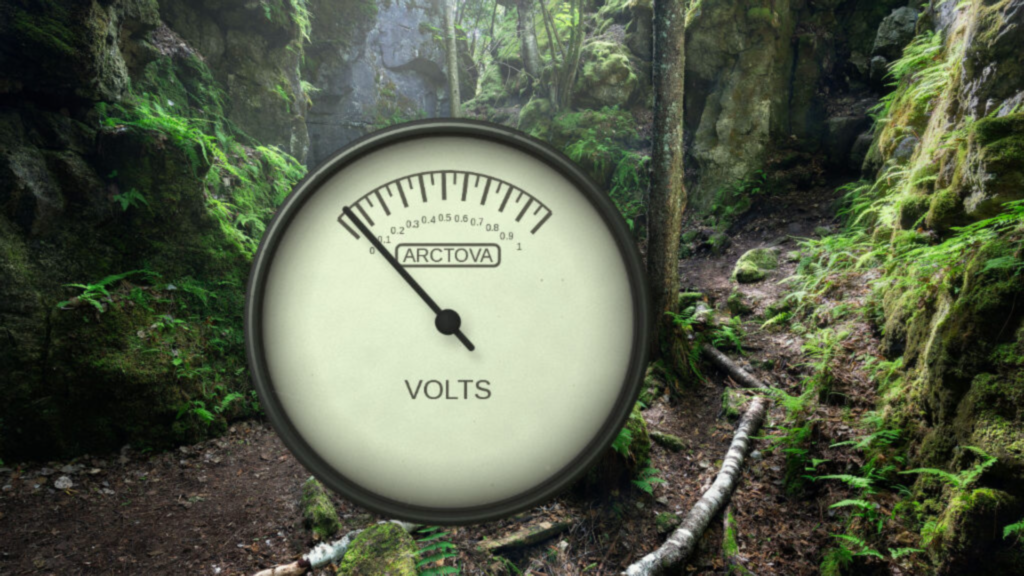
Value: 0.05 V
